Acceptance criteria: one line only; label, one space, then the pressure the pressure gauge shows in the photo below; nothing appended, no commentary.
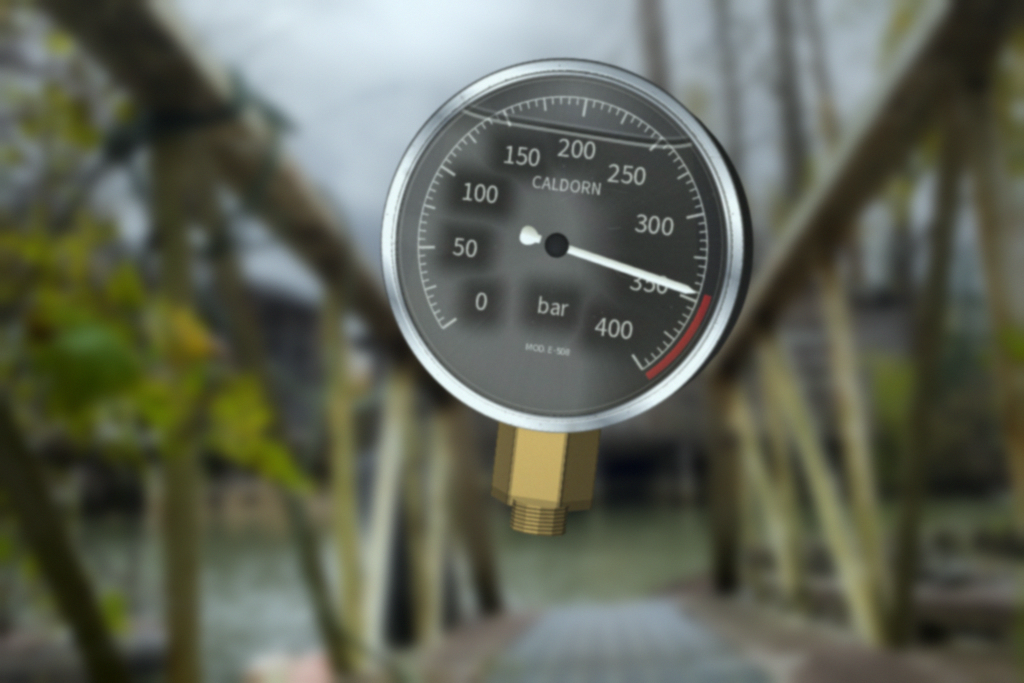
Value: 345 bar
